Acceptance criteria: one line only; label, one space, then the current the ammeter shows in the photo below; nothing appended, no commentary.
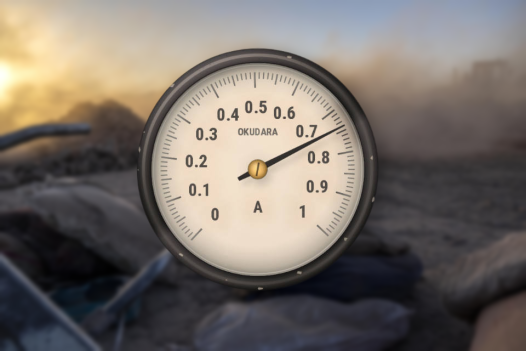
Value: 0.74 A
